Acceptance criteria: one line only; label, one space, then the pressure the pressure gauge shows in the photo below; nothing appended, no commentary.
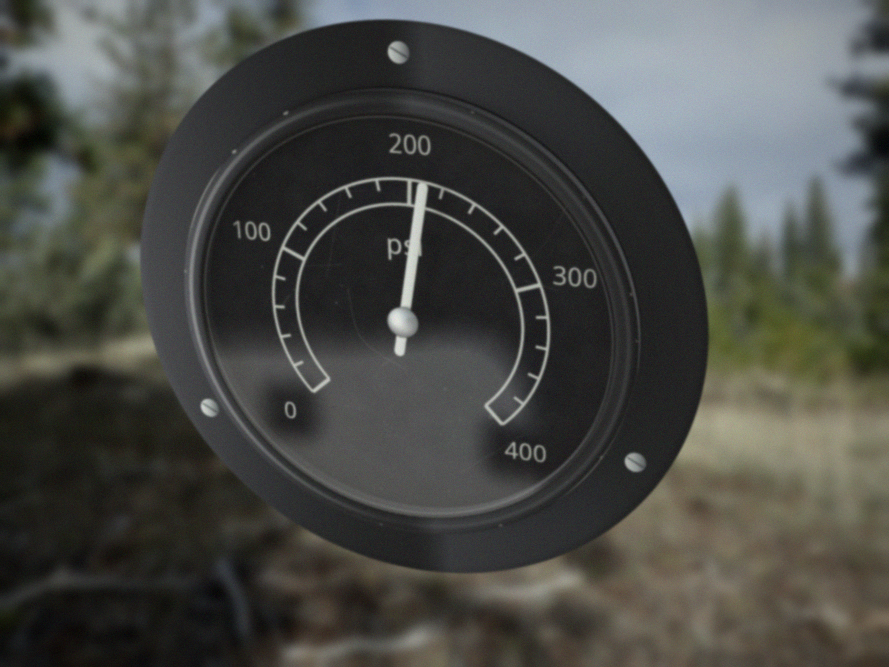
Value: 210 psi
